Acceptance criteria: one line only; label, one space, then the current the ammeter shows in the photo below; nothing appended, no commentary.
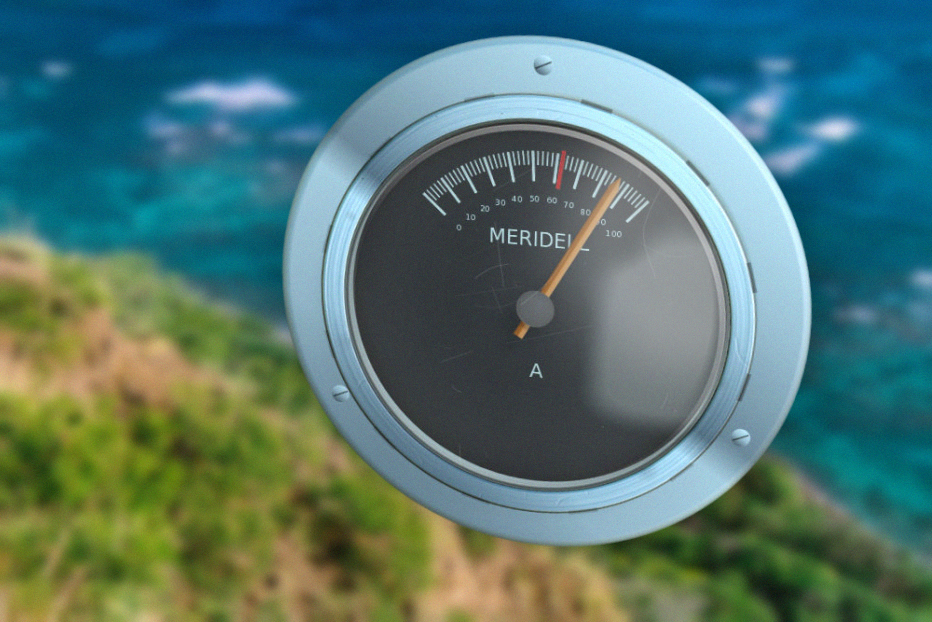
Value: 86 A
